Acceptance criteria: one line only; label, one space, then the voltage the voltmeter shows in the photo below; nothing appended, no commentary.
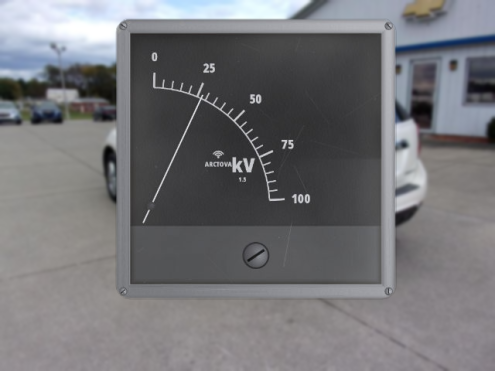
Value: 27.5 kV
